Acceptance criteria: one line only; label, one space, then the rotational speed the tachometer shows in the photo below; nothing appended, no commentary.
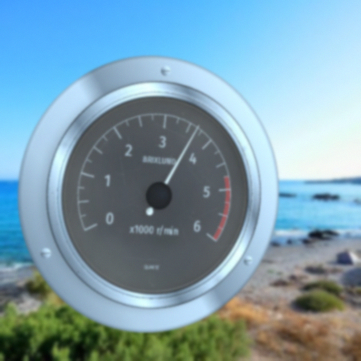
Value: 3625 rpm
